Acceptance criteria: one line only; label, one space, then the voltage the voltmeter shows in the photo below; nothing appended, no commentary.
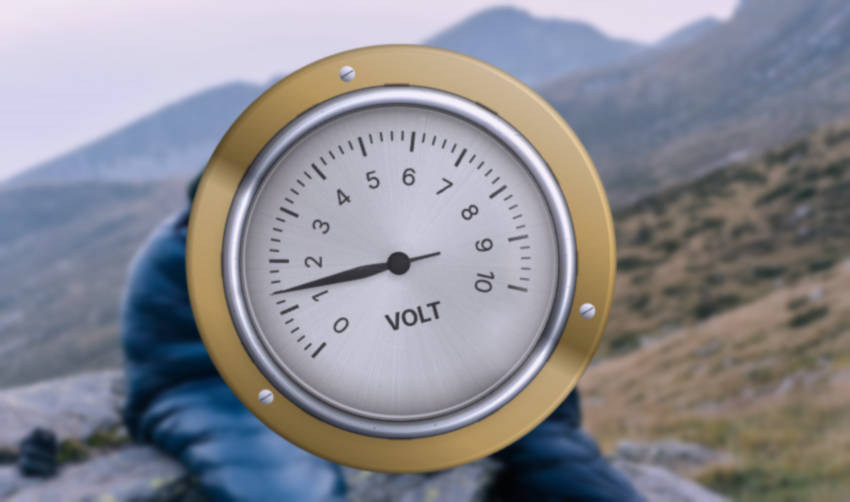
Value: 1.4 V
